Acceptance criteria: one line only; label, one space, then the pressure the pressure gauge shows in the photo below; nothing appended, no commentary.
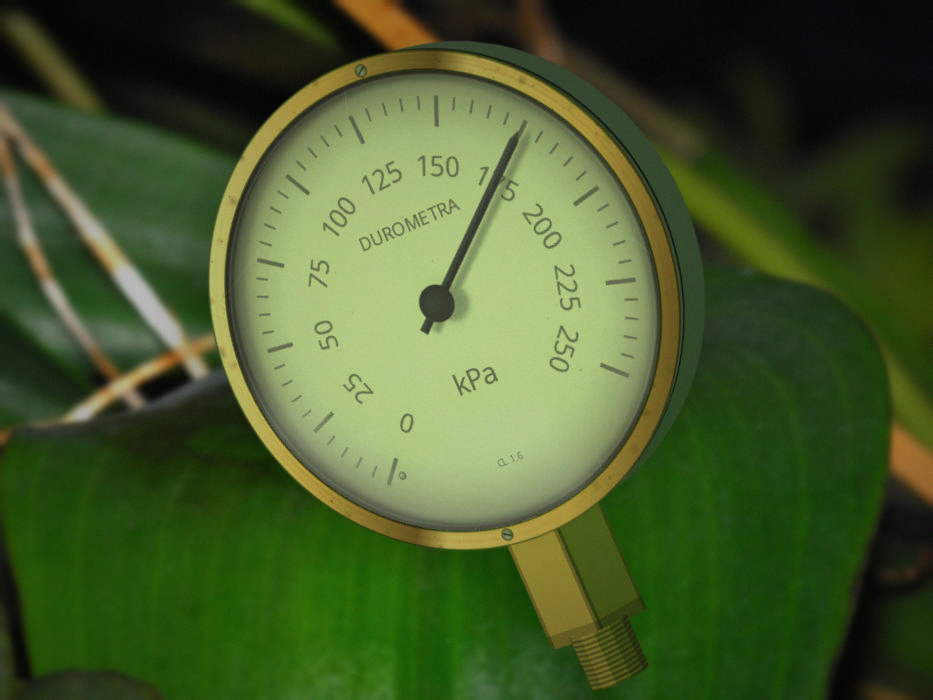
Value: 175 kPa
